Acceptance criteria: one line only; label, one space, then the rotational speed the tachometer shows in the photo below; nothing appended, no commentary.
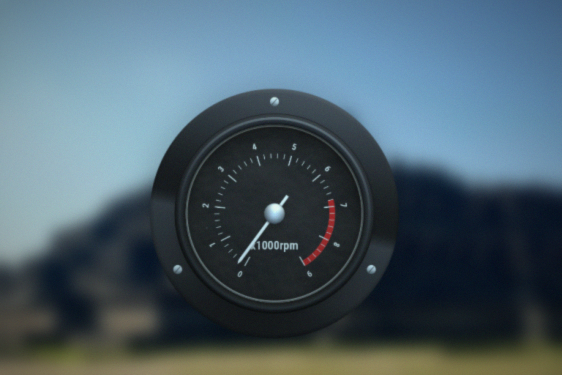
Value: 200 rpm
